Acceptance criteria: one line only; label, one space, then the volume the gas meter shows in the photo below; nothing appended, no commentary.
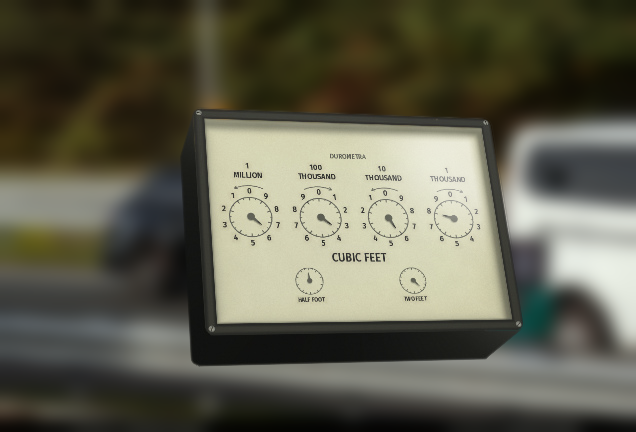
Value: 635800 ft³
